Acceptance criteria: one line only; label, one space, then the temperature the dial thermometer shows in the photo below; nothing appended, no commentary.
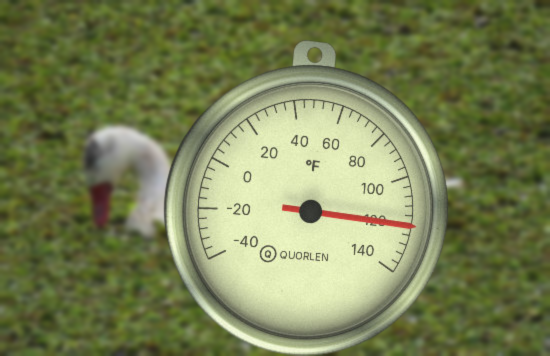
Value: 120 °F
